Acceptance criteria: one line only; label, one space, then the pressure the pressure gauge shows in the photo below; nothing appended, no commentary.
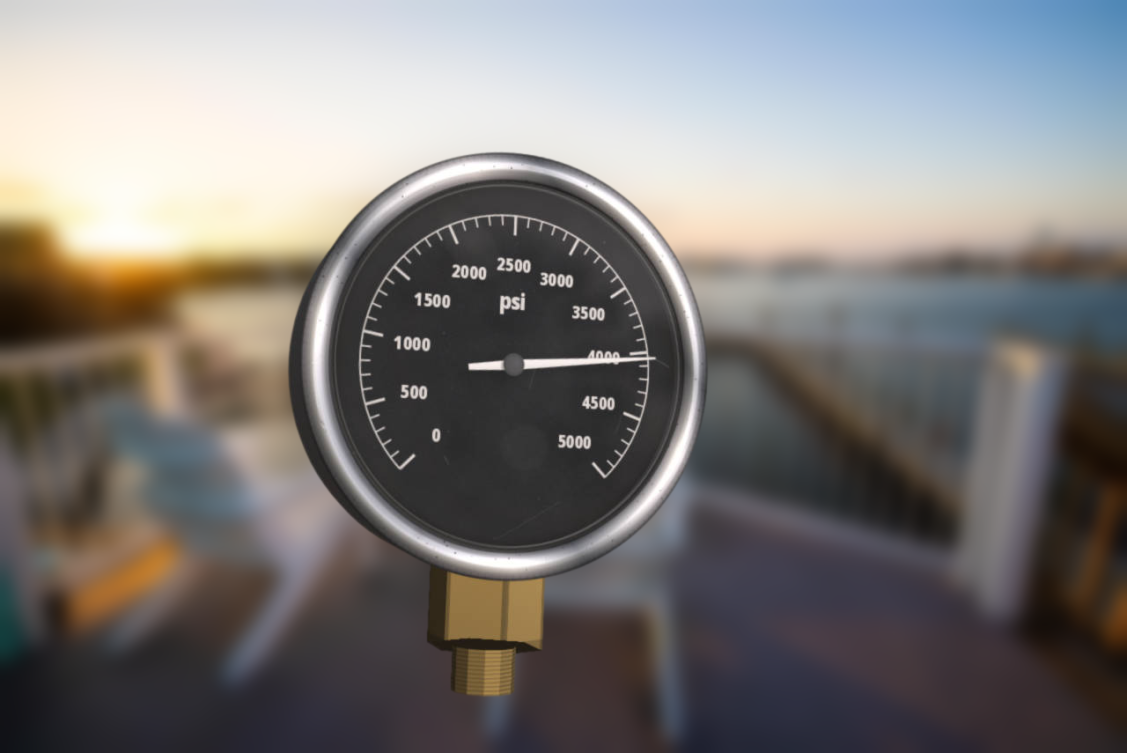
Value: 4050 psi
